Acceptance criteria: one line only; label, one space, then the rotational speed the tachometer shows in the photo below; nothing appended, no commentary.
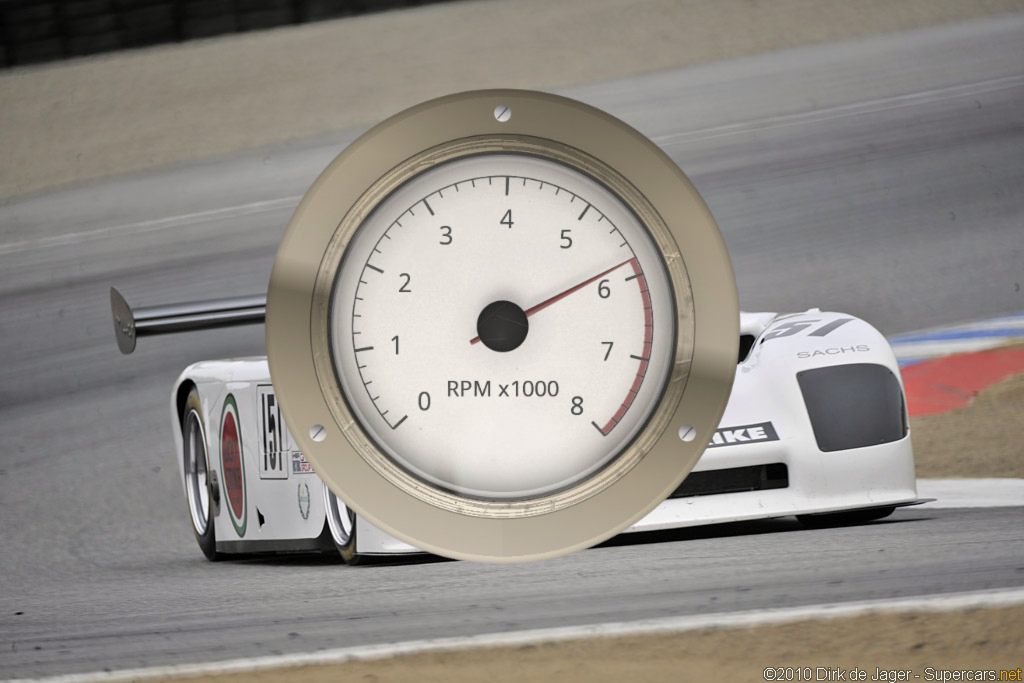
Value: 5800 rpm
